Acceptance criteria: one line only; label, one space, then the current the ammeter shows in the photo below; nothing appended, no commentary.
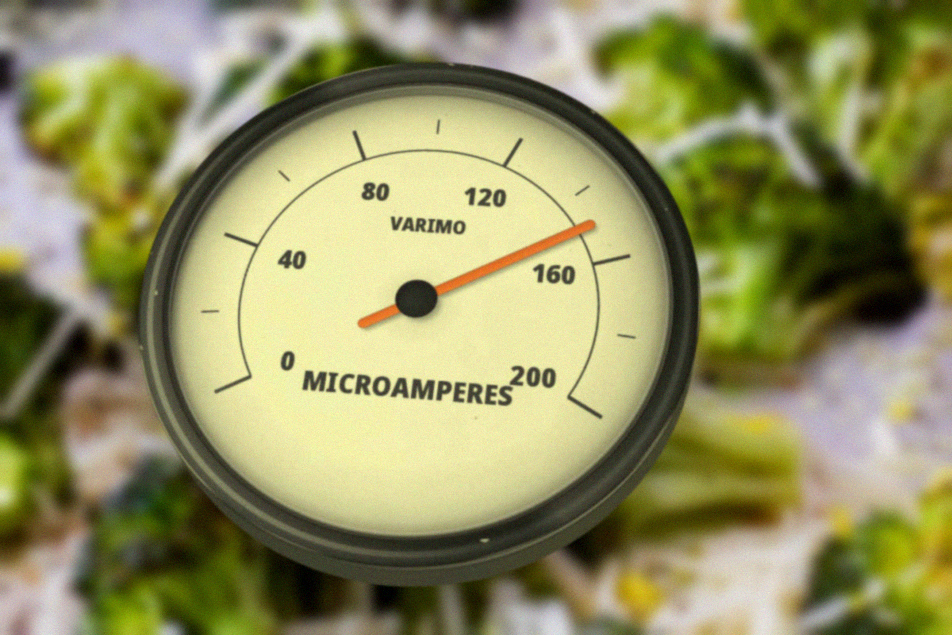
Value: 150 µA
